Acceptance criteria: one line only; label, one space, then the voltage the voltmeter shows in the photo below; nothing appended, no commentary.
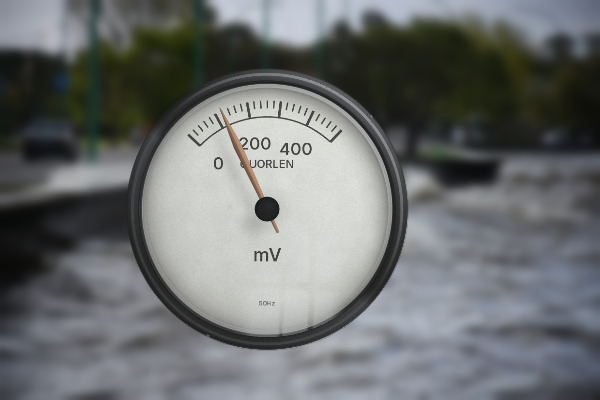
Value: 120 mV
